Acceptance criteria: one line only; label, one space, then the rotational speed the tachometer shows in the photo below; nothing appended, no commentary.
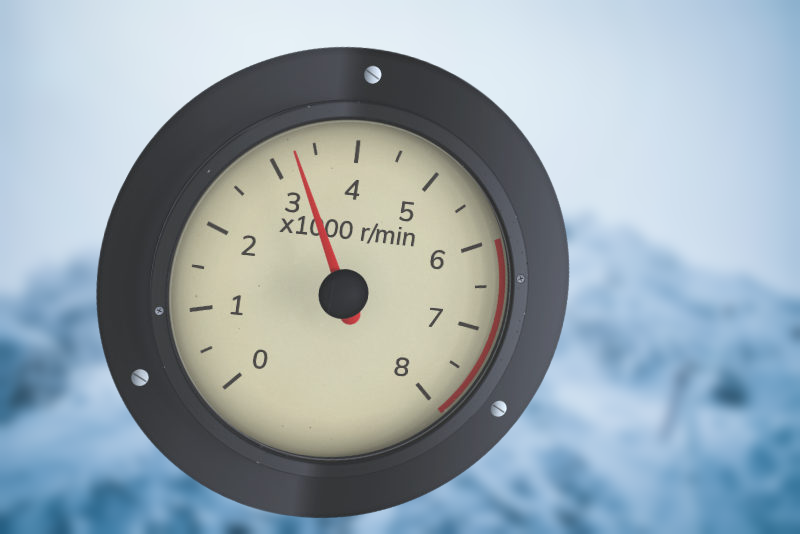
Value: 3250 rpm
